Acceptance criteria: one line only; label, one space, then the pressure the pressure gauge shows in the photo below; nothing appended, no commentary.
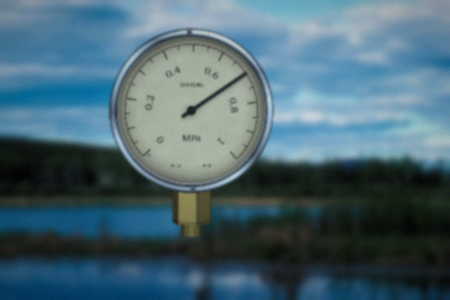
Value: 0.7 MPa
